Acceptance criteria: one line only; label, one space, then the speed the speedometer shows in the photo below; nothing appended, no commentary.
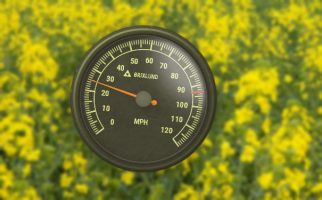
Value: 25 mph
